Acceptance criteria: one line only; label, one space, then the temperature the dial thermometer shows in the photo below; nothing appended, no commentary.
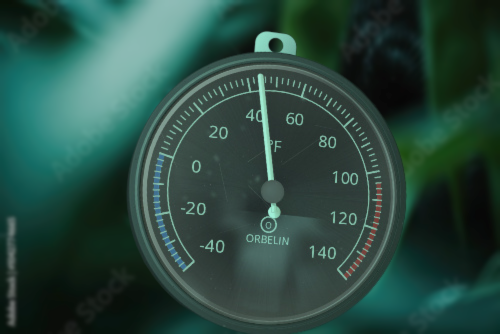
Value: 44 °F
